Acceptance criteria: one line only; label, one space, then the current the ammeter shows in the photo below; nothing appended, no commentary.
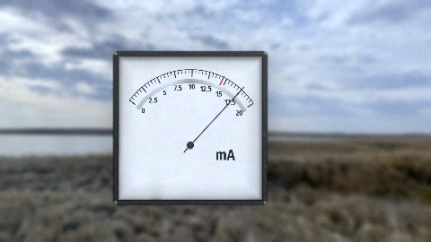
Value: 17.5 mA
